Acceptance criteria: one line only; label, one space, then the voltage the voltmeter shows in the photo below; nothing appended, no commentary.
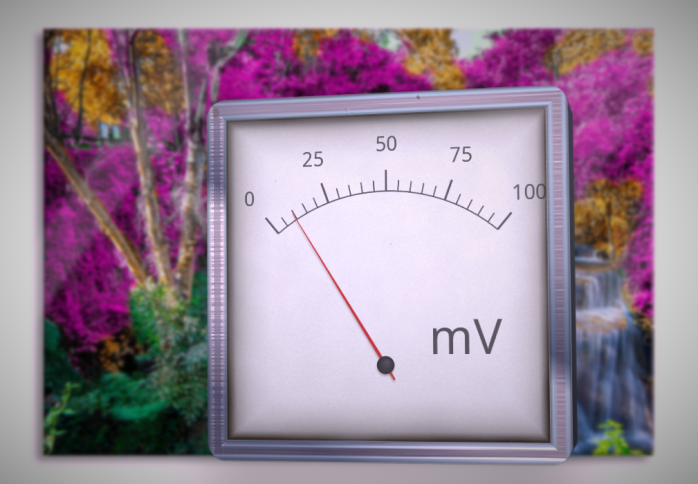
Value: 10 mV
